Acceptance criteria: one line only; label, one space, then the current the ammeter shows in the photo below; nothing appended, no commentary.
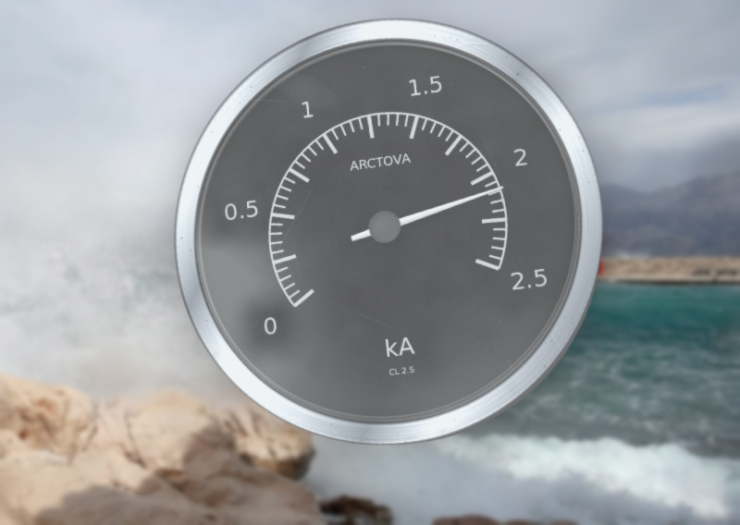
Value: 2.1 kA
